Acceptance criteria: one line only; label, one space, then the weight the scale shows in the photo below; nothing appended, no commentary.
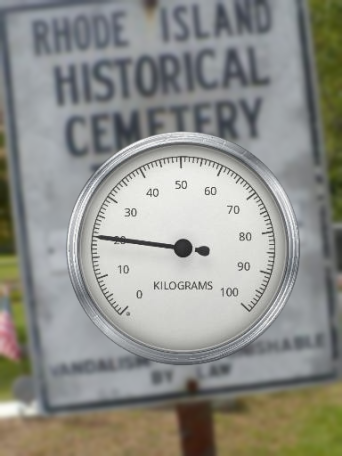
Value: 20 kg
